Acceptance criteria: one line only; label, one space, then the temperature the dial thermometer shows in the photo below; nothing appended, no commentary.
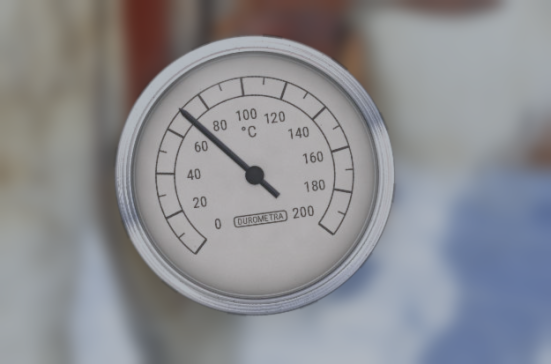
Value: 70 °C
